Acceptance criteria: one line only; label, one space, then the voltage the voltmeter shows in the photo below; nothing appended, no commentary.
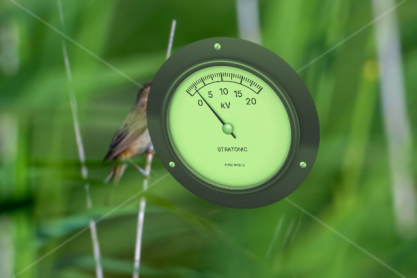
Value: 2.5 kV
